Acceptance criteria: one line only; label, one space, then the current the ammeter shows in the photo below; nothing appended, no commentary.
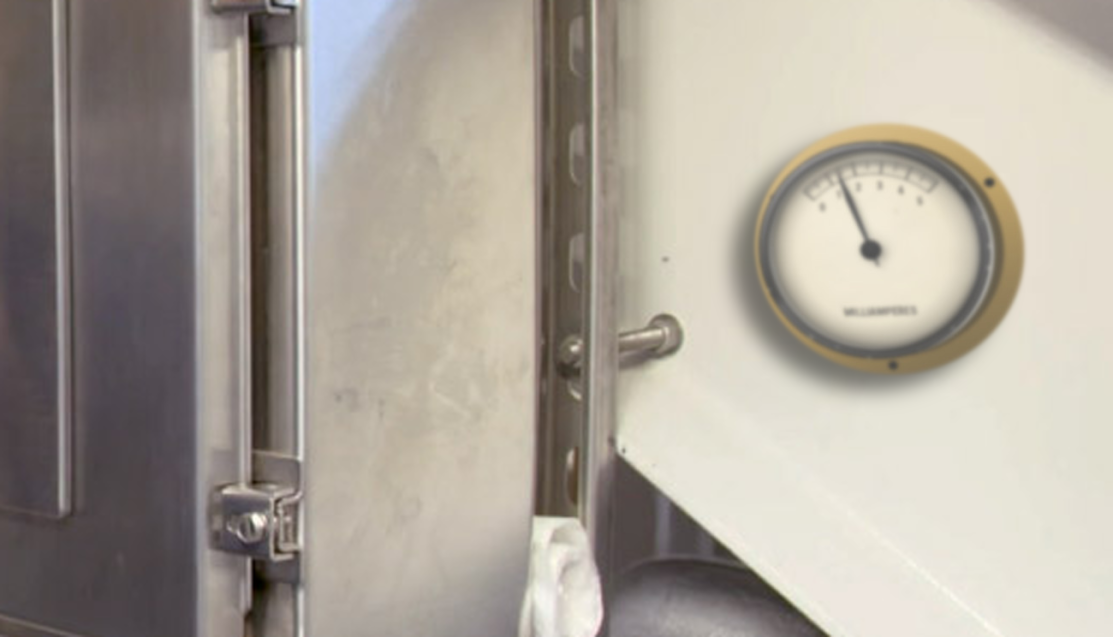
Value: 1.5 mA
